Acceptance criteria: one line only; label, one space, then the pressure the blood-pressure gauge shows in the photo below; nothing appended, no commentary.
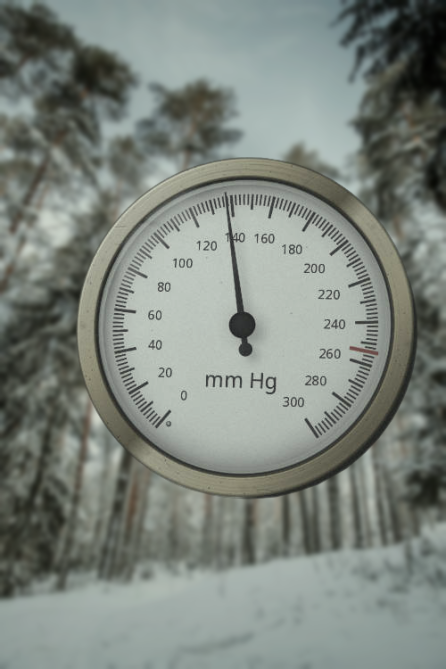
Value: 138 mmHg
